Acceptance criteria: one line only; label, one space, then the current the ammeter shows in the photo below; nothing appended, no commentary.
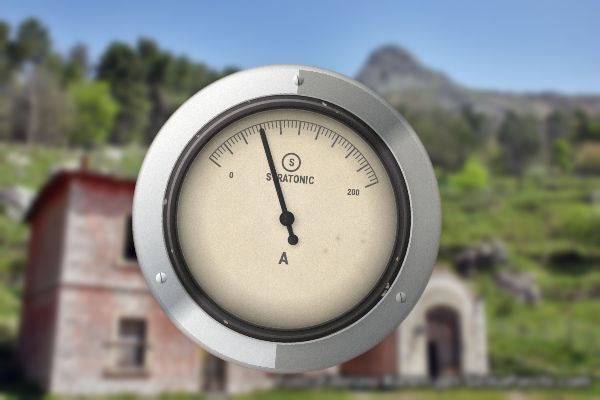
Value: 60 A
